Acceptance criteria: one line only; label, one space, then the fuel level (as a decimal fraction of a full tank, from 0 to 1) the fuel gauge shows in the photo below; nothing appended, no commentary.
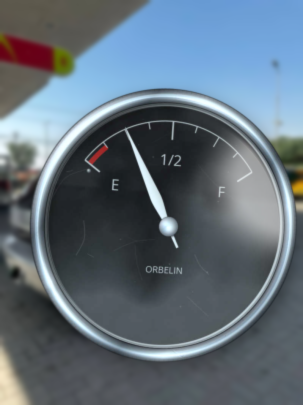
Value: 0.25
